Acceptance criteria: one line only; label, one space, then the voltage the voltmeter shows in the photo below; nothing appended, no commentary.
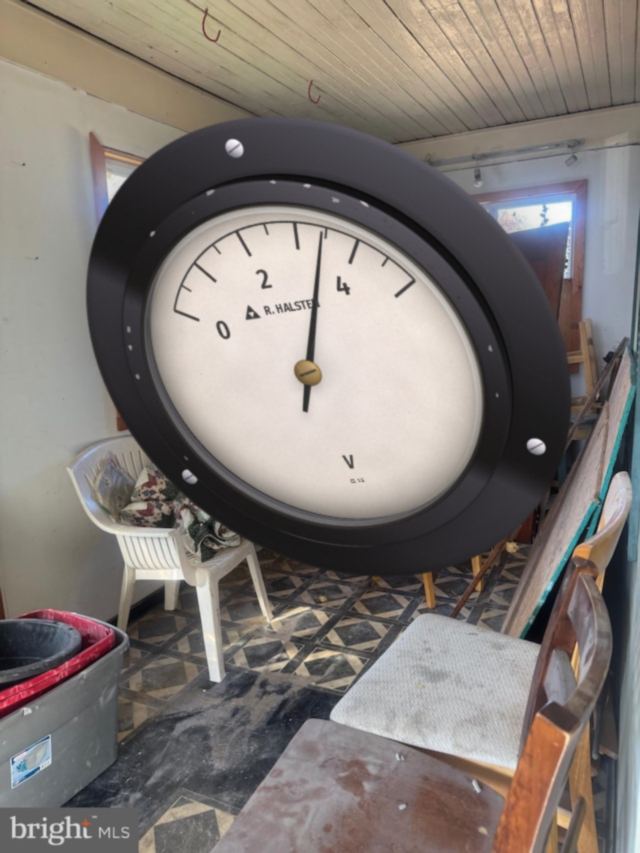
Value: 3.5 V
